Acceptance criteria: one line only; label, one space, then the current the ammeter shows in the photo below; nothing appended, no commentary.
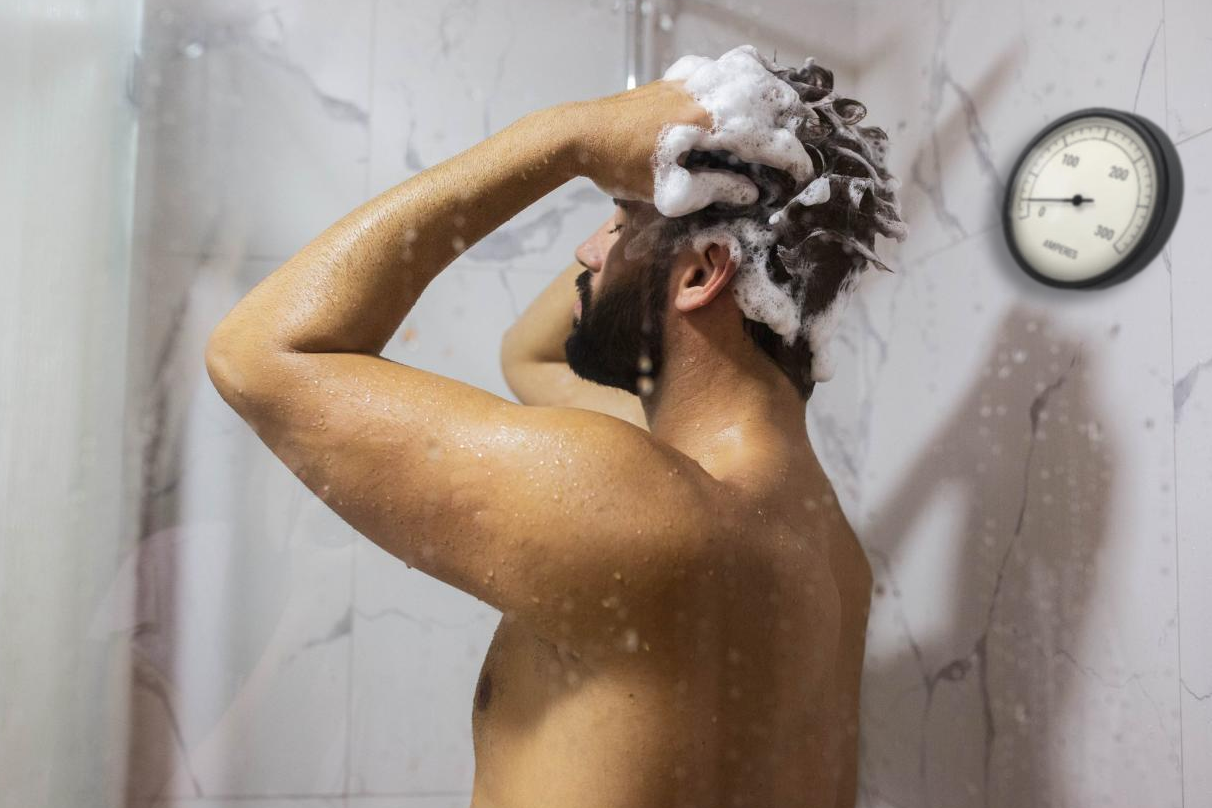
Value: 20 A
